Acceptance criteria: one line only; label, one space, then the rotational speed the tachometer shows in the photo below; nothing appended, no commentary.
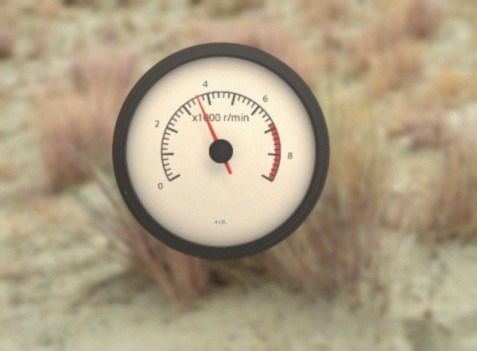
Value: 3600 rpm
